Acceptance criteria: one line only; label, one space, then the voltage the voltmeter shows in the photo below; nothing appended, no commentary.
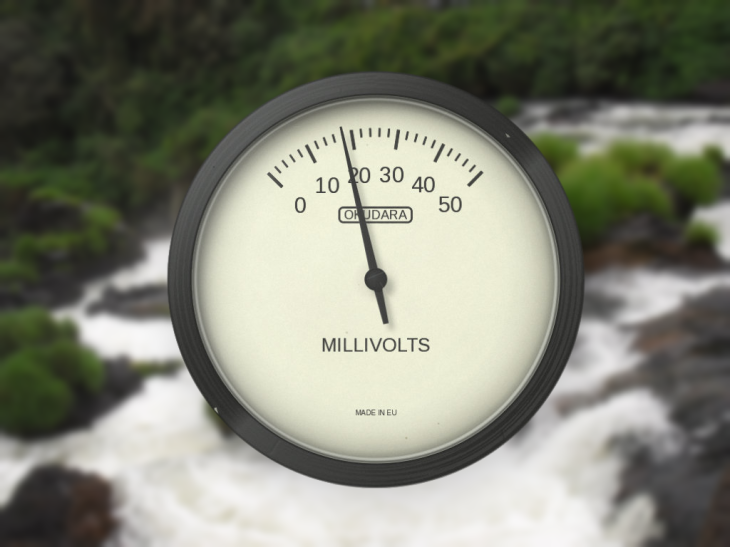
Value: 18 mV
